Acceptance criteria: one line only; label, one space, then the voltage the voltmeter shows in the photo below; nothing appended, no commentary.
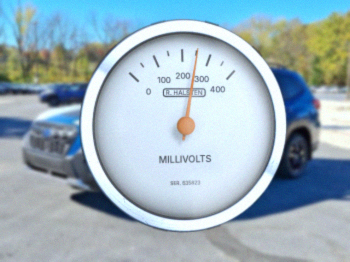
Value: 250 mV
